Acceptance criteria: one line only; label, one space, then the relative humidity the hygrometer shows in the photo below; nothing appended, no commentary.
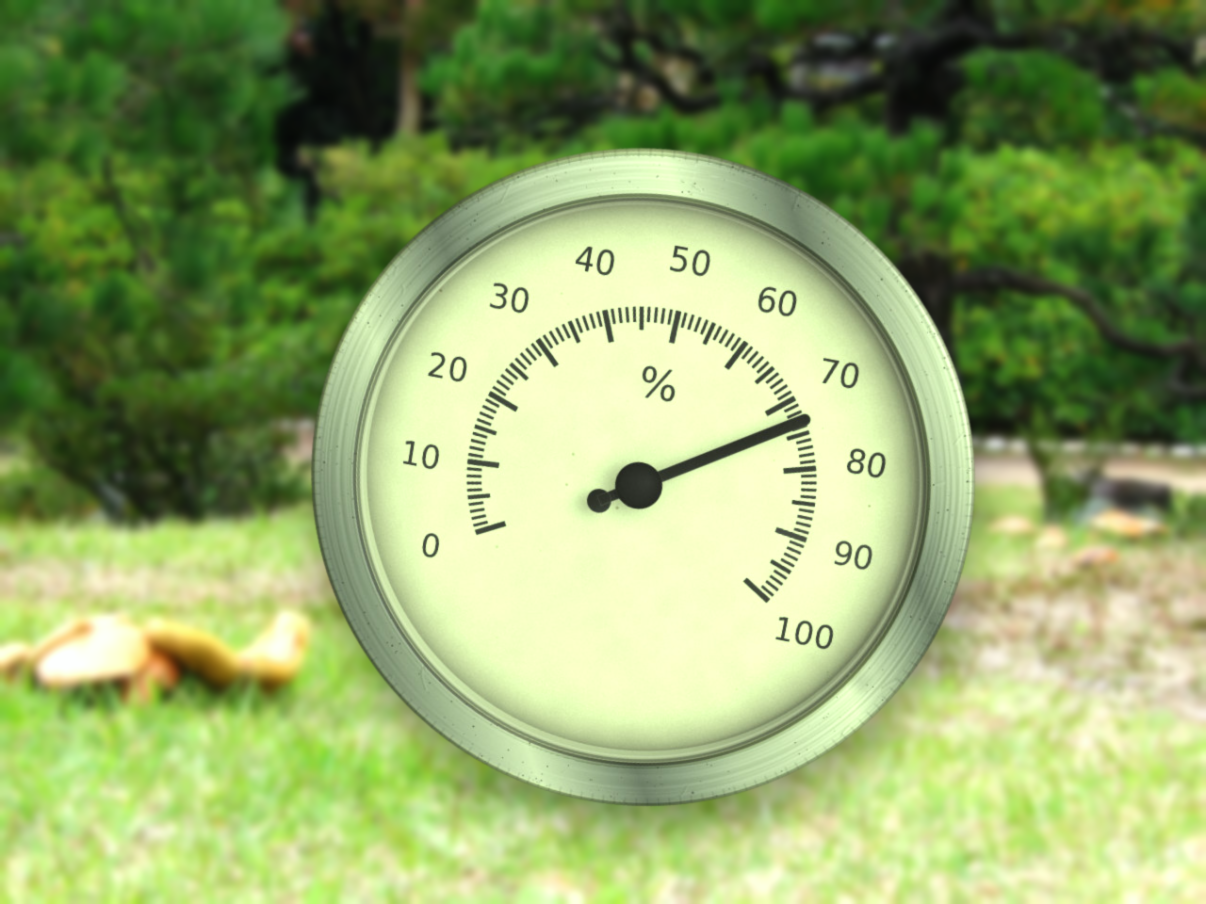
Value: 73 %
